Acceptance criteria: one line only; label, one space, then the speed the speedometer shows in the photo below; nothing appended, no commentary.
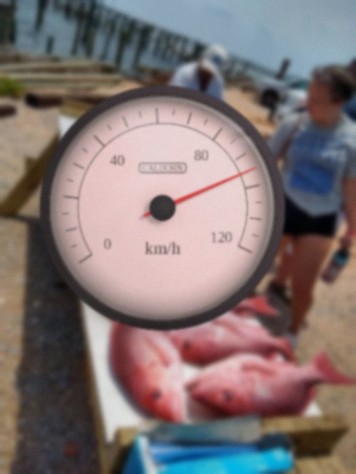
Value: 95 km/h
